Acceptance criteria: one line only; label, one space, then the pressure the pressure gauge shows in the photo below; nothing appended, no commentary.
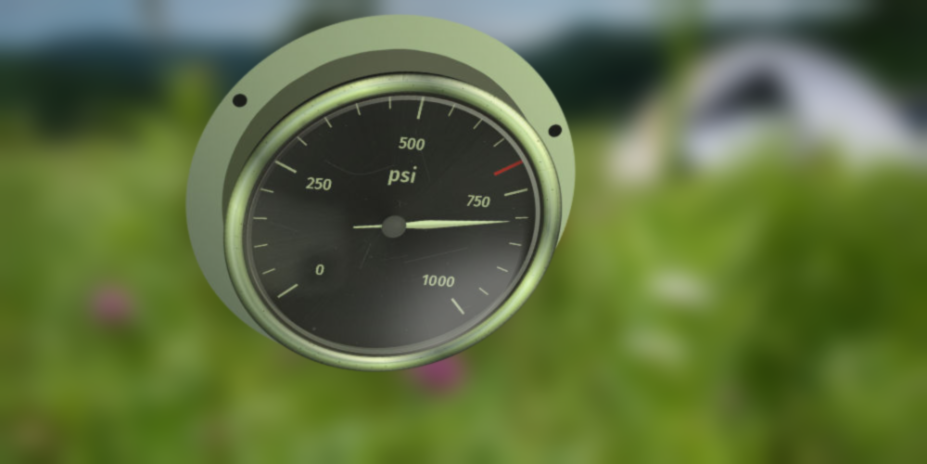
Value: 800 psi
